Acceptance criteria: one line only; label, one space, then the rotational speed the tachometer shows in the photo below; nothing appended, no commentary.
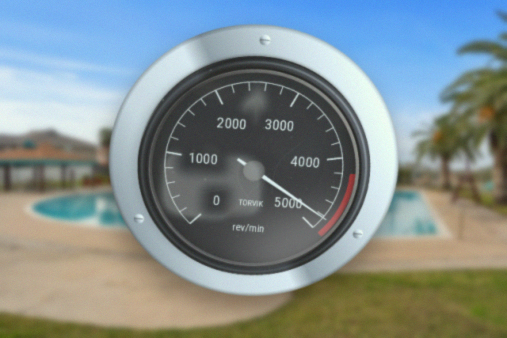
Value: 4800 rpm
